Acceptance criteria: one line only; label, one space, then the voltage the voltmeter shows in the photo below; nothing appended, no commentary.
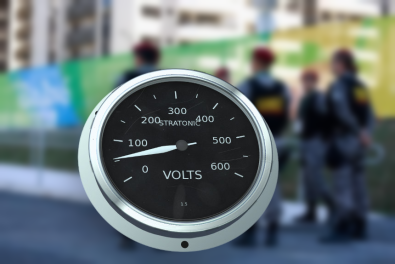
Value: 50 V
